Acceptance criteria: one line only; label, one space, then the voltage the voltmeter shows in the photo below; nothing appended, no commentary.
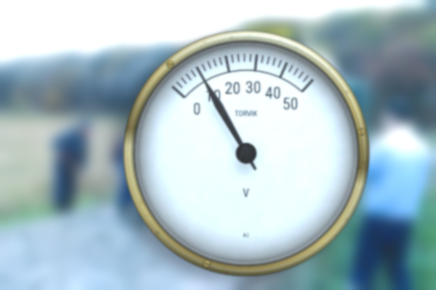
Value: 10 V
